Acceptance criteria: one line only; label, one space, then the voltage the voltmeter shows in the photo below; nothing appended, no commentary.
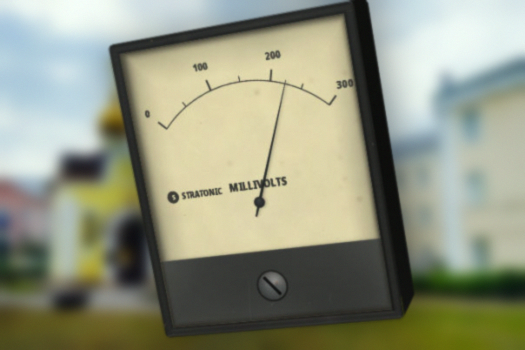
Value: 225 mV
